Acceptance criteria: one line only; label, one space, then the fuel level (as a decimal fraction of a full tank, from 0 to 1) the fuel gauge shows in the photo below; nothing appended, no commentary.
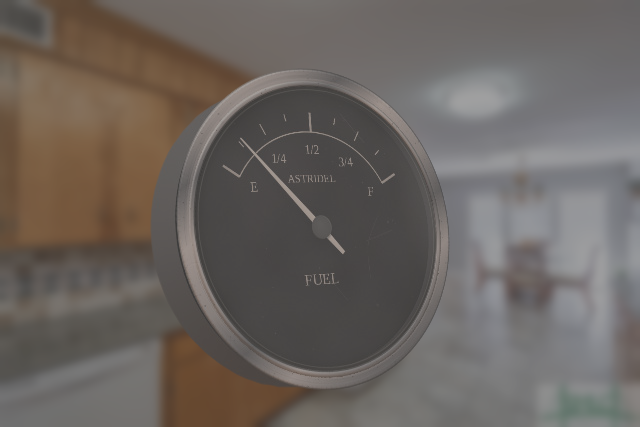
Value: 0.125
